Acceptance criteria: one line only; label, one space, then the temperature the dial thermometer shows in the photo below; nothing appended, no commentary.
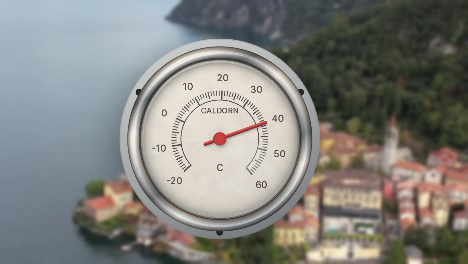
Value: 40 °C
